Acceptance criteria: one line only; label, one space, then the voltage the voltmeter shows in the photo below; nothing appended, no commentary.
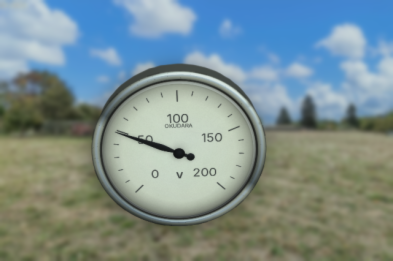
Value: 50 V
